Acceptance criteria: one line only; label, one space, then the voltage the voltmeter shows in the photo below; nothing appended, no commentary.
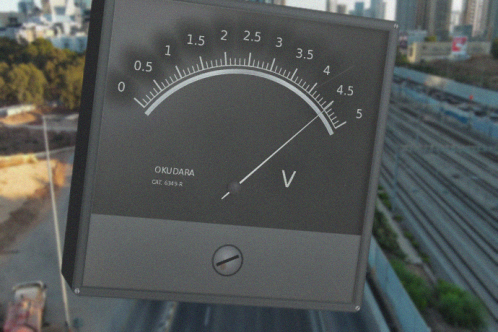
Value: 4.5 V
